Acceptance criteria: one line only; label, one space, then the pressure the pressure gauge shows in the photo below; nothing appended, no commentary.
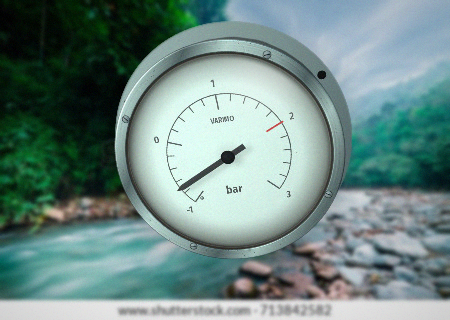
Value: -0.7 bar
